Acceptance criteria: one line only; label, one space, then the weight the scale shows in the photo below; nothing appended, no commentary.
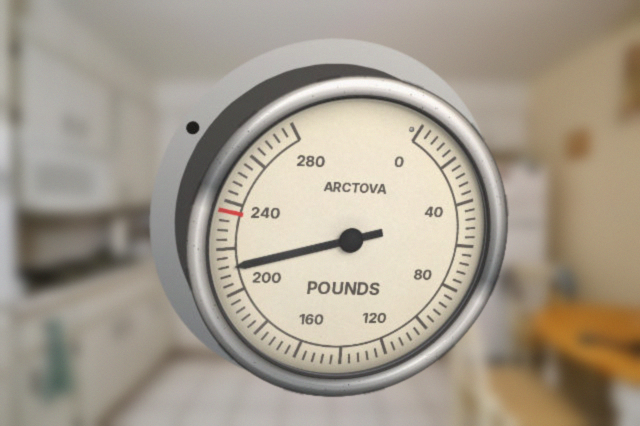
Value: 212 lb
